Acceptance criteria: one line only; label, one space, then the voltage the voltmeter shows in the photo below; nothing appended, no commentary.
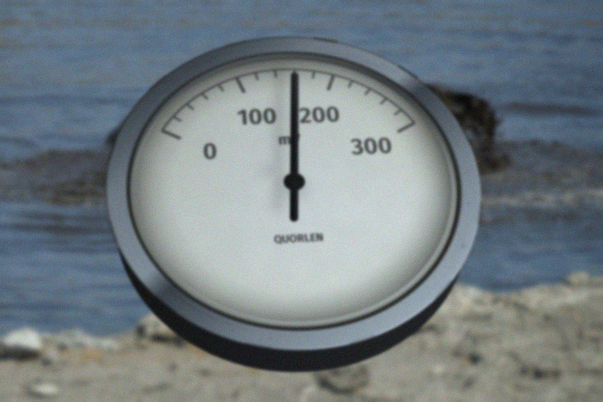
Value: 160 mV
